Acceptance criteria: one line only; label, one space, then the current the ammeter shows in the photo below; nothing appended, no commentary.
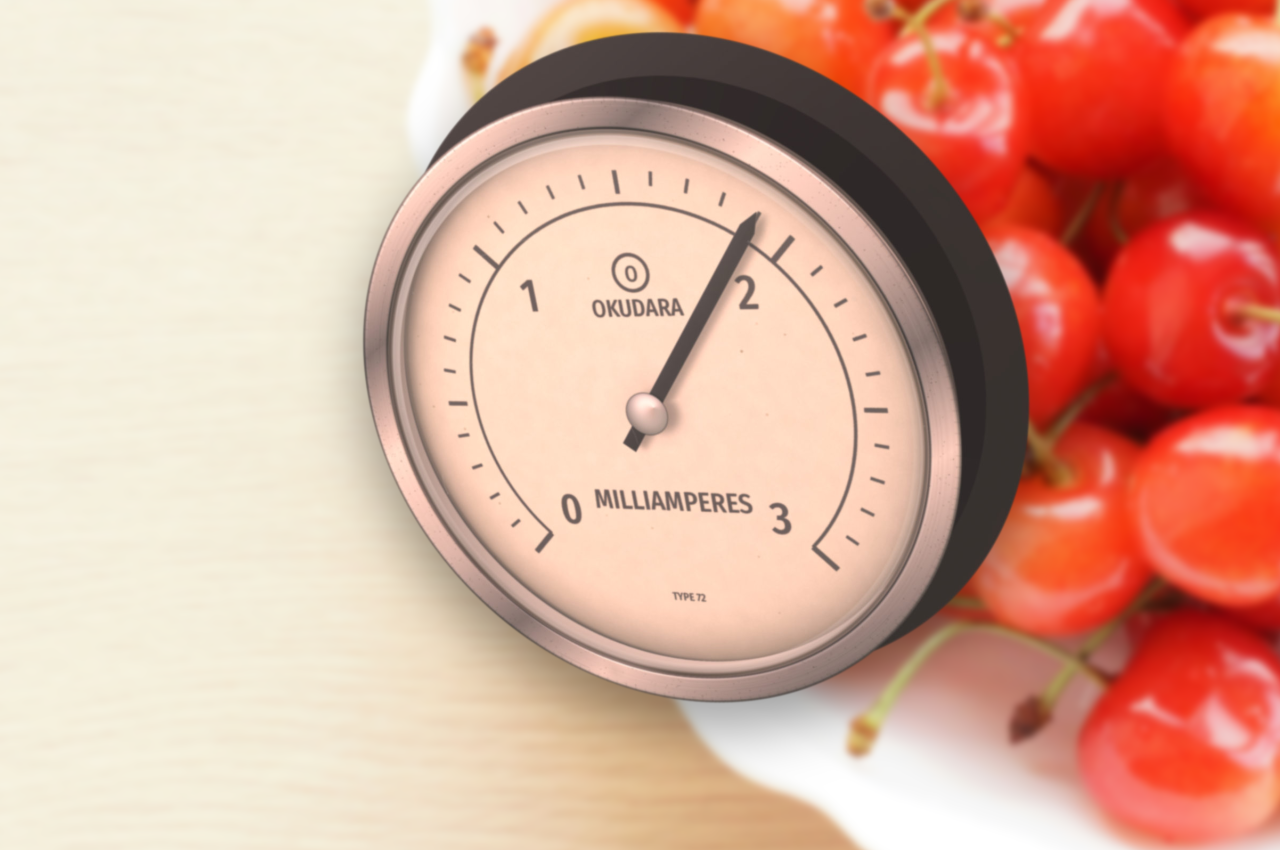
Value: 1.9 mA
